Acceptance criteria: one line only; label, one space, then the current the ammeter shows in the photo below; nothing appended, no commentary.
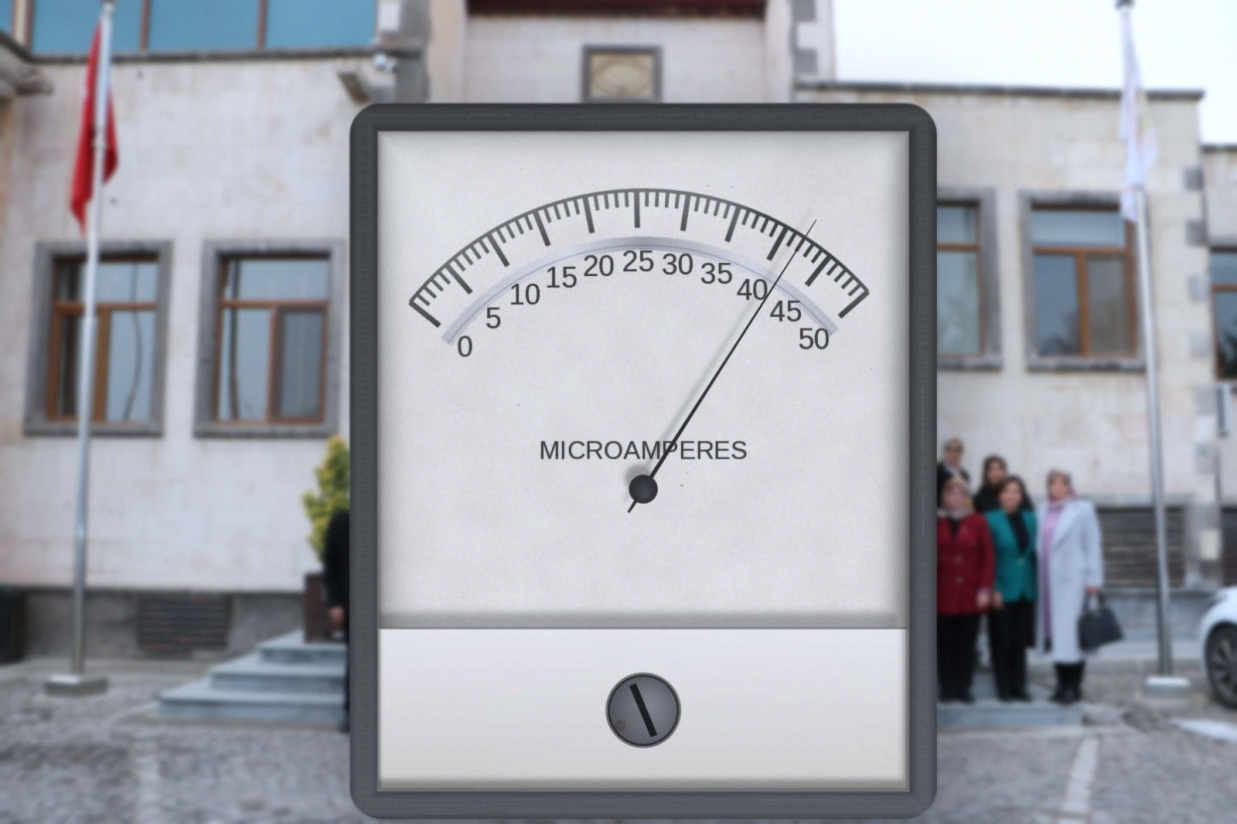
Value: 42 µA
